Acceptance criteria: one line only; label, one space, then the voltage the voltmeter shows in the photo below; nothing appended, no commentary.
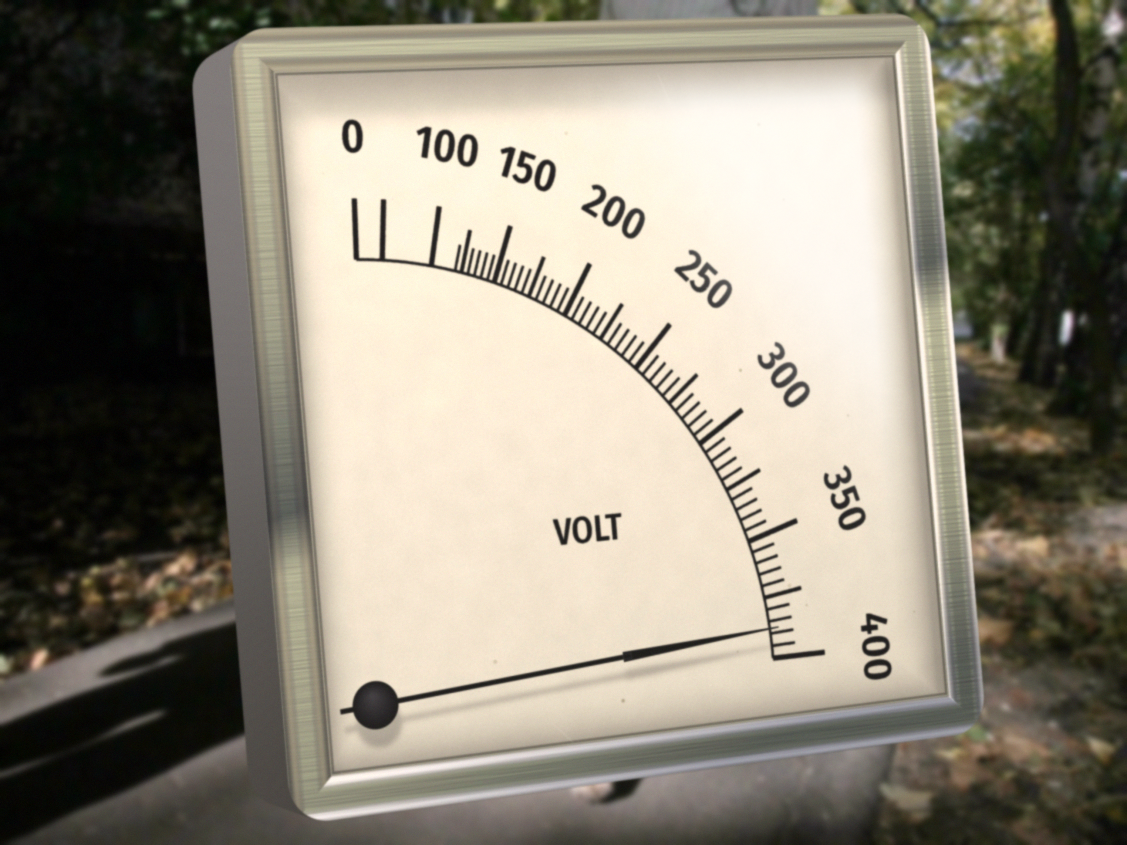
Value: 387.5 V
